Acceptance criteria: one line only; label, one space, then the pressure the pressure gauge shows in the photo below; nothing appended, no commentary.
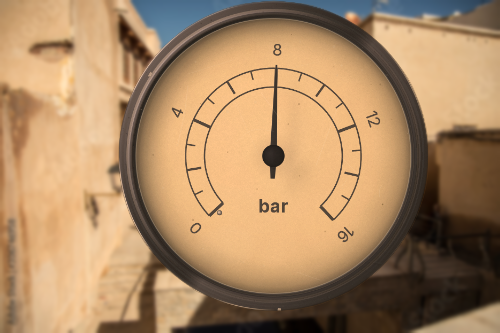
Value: 8 bar
